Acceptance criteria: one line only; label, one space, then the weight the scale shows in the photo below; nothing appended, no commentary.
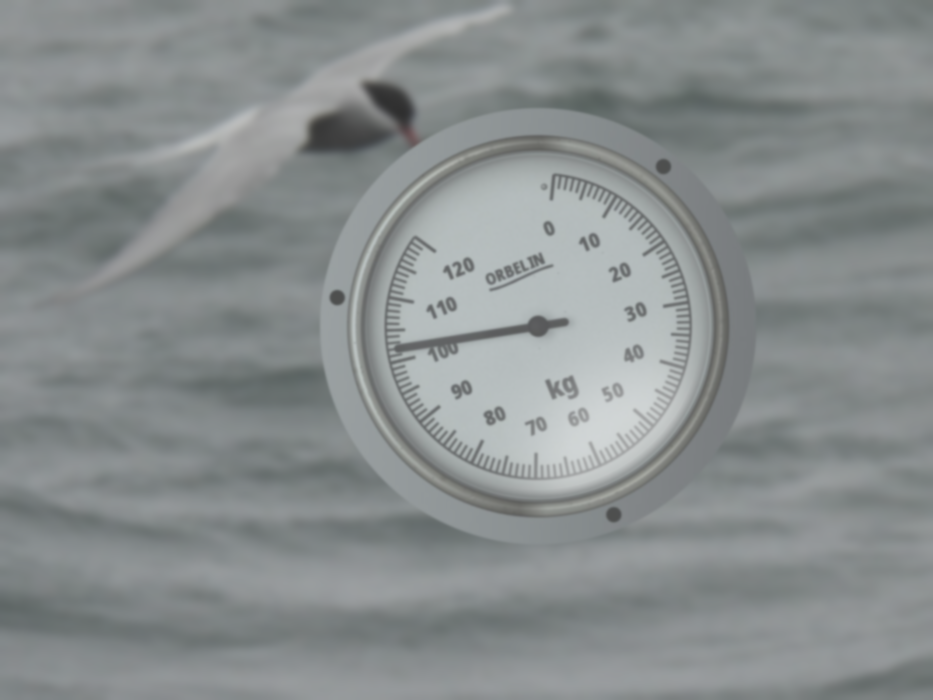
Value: 102 kg
